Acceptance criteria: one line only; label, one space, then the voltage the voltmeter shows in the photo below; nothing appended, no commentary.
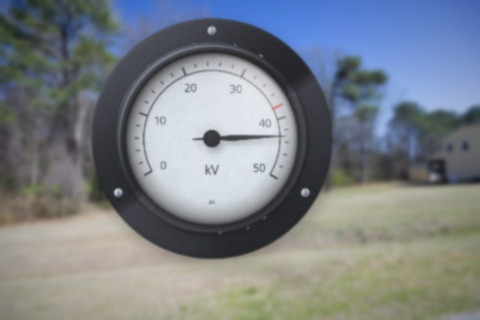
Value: 43 kV
